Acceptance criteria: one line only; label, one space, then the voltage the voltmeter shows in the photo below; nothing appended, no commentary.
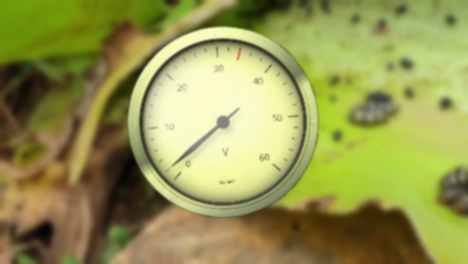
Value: 2 V
